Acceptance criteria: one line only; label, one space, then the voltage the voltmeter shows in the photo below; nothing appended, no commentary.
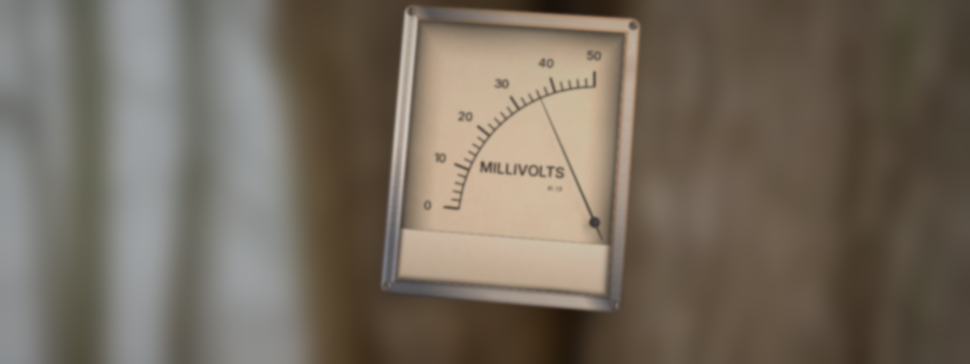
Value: 36 mV
